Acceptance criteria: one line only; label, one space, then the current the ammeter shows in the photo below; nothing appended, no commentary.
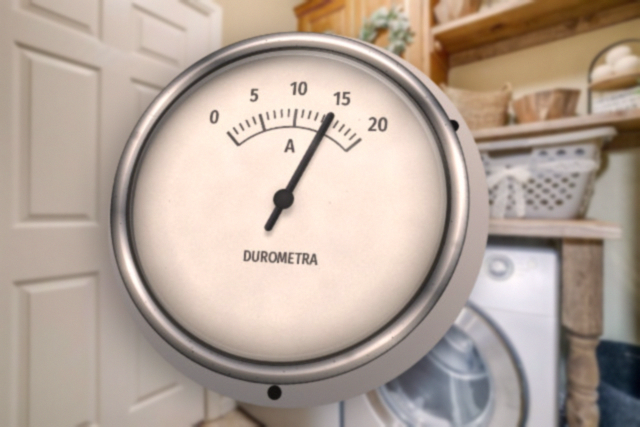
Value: 15 A
